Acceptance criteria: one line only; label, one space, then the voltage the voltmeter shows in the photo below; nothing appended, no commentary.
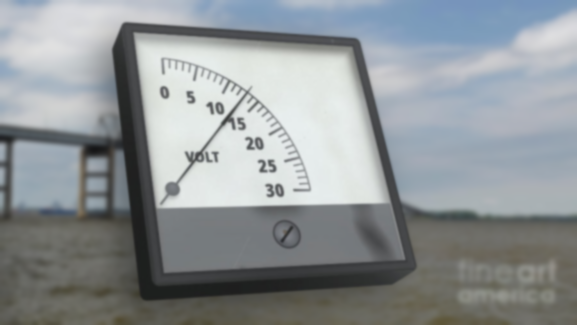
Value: 13 V
